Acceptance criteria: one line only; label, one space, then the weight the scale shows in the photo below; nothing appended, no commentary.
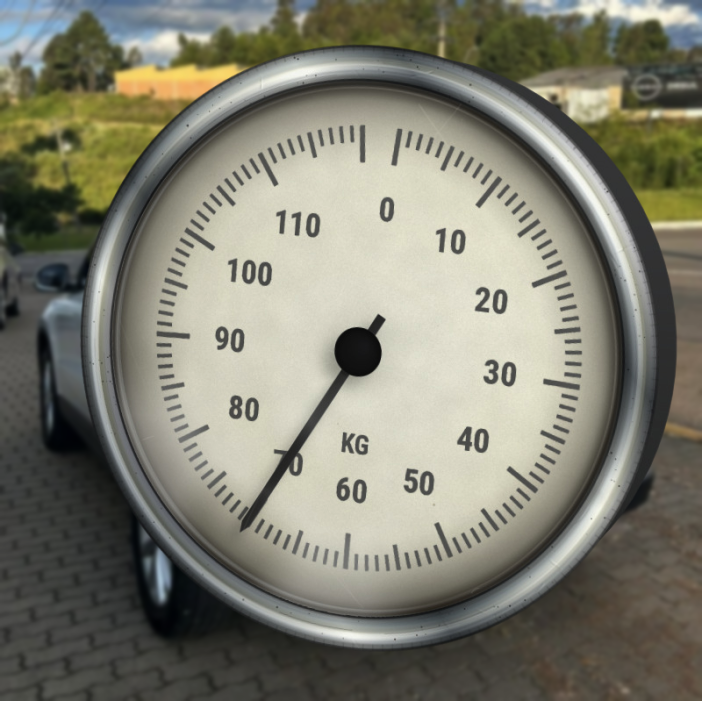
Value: 70 kg
